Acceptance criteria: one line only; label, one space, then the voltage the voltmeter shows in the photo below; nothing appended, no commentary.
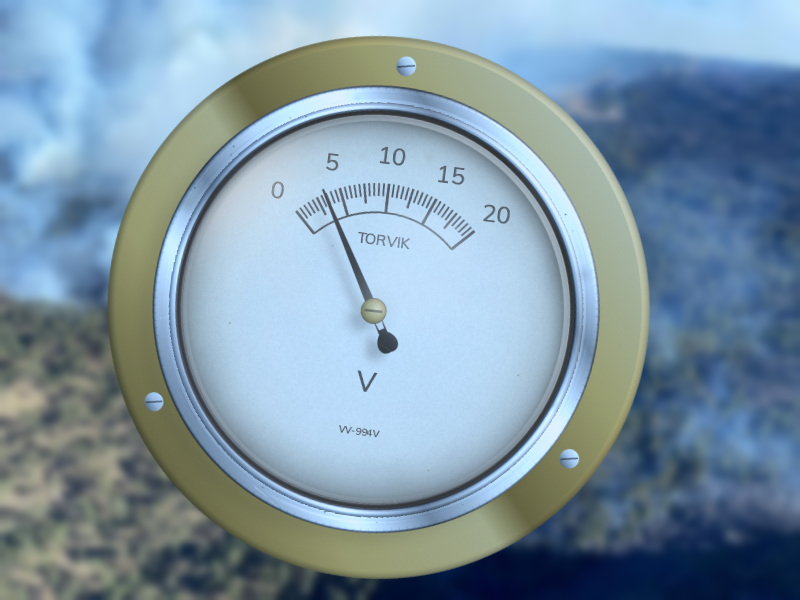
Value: 3.5 V
